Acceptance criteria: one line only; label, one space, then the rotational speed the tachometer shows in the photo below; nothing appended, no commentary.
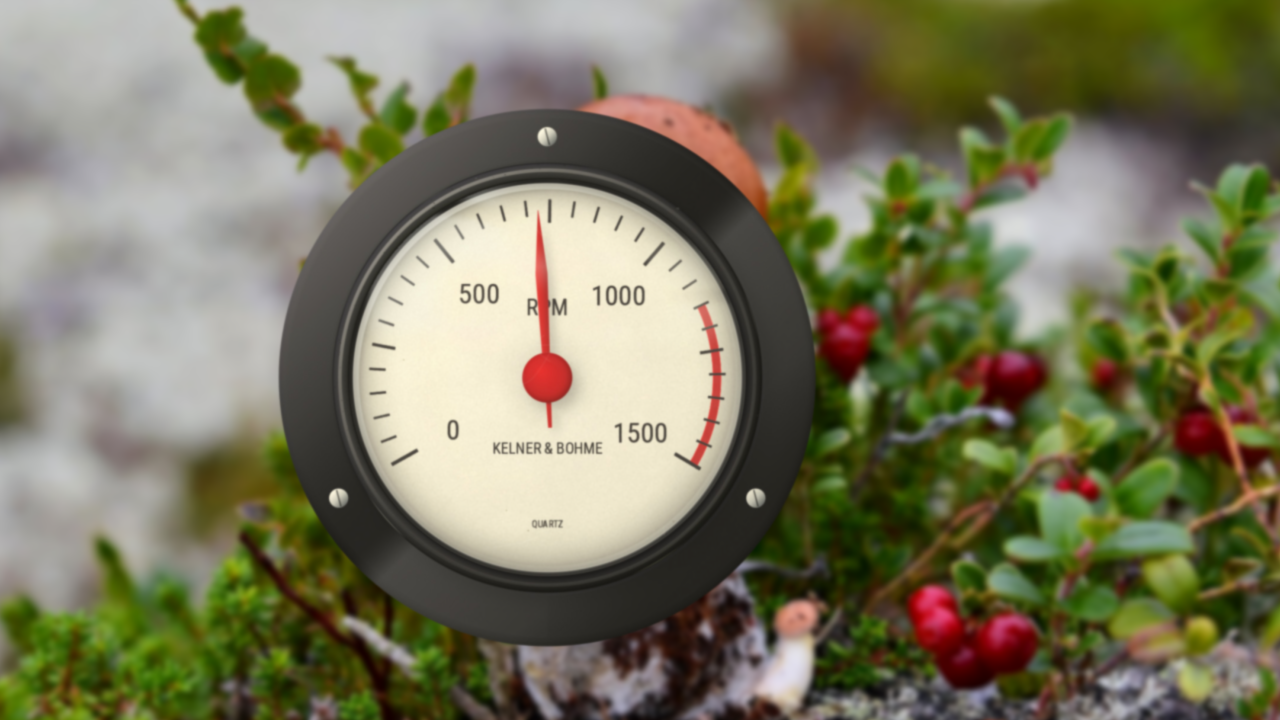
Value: 725 rpm
